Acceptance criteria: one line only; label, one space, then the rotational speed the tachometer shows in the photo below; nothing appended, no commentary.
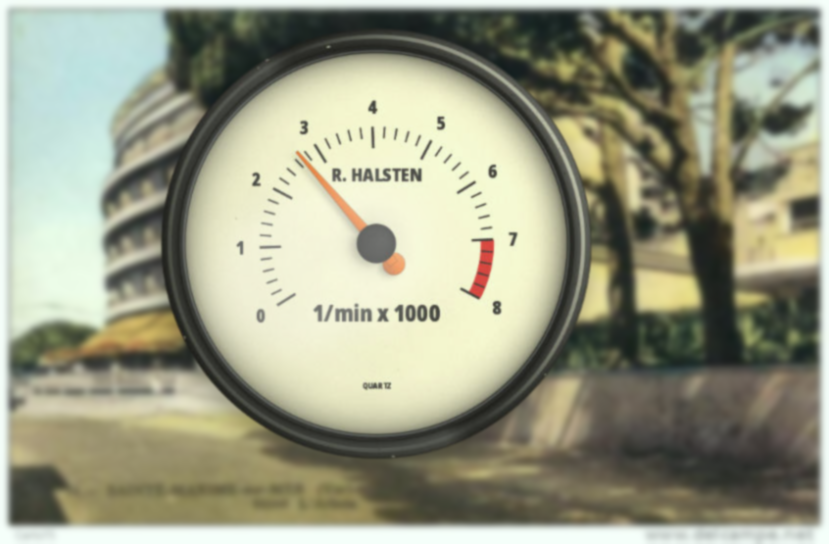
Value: 2700 rpm
